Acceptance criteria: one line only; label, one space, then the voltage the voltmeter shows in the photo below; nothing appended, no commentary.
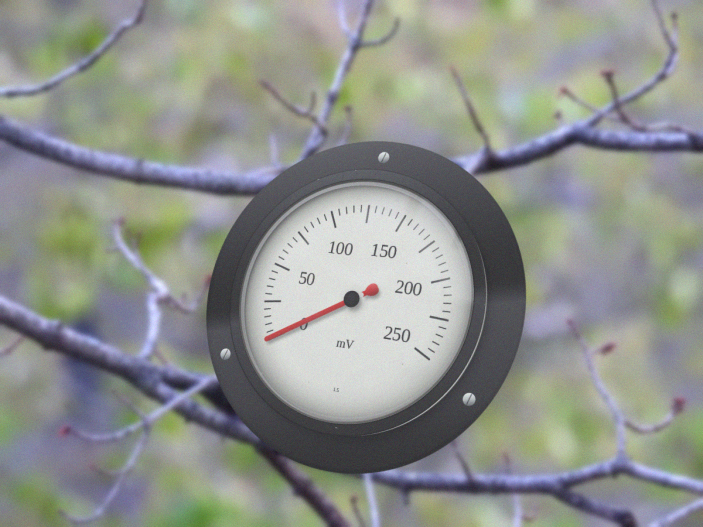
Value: 0 mV
